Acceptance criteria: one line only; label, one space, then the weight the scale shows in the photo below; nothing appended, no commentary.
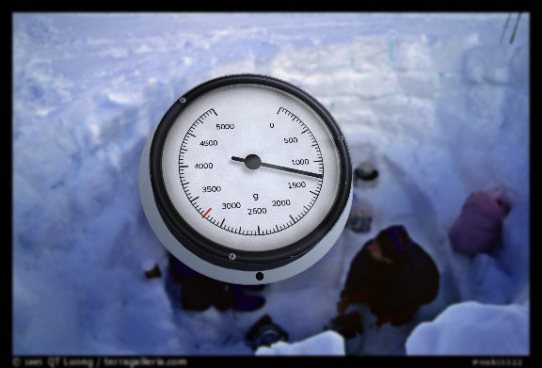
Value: 1250 g
